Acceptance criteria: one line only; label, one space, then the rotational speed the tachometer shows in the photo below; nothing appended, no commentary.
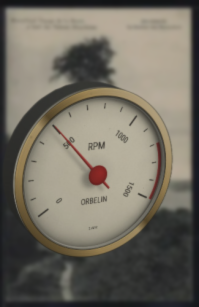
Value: 500 rpm
